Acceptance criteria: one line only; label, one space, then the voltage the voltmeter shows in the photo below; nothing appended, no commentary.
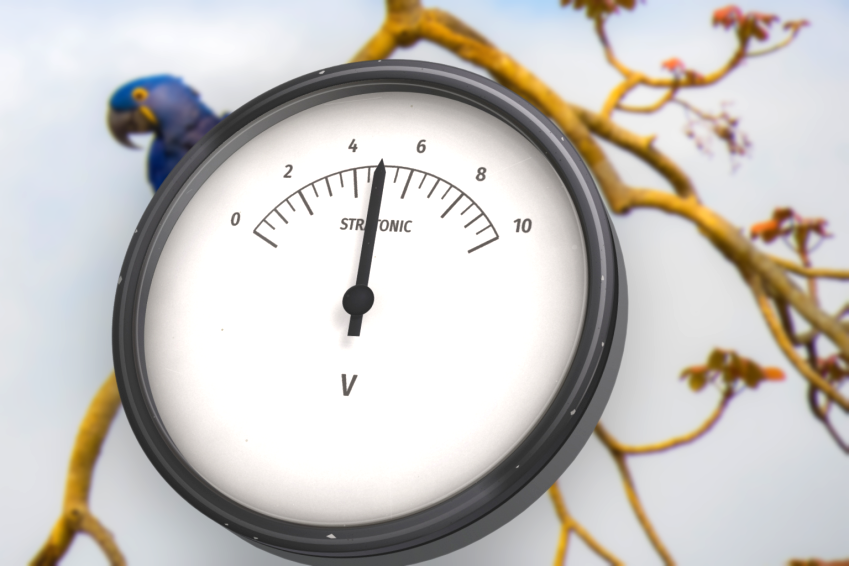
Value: 5 V
